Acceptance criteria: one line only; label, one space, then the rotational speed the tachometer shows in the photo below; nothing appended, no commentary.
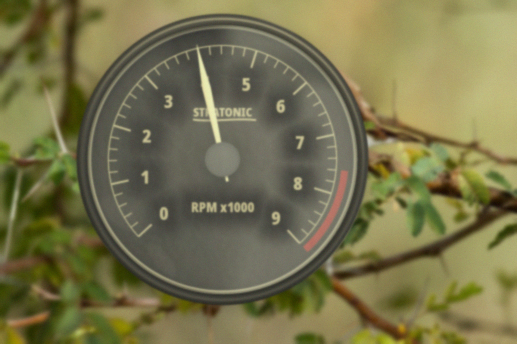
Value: 4000 rpm
